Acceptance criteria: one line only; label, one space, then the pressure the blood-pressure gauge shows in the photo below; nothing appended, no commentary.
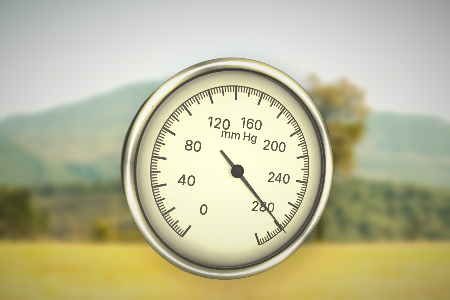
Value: 280 mmHg
